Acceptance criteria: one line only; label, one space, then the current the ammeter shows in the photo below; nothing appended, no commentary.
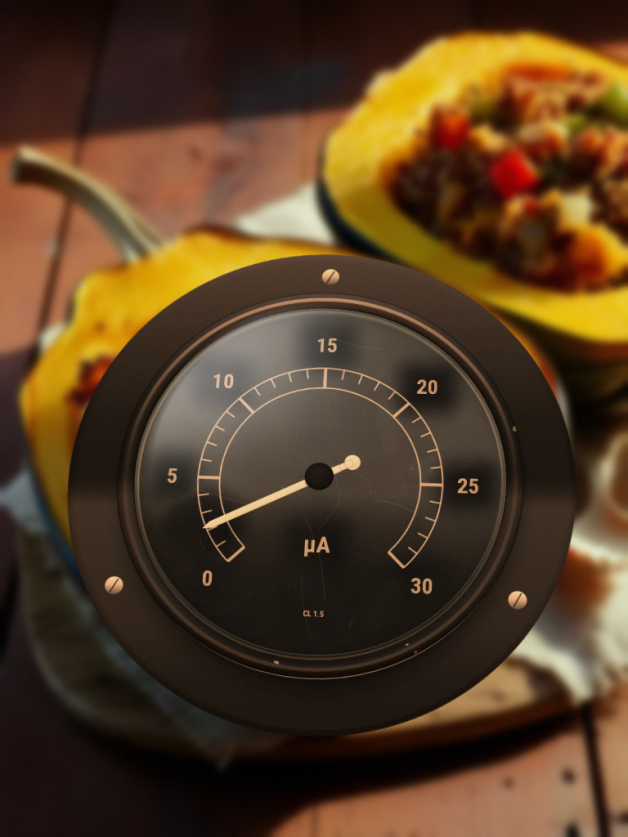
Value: 2 µA
